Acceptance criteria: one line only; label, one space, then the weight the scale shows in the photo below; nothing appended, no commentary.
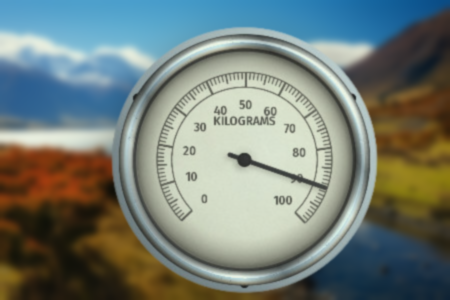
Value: 90 kg
